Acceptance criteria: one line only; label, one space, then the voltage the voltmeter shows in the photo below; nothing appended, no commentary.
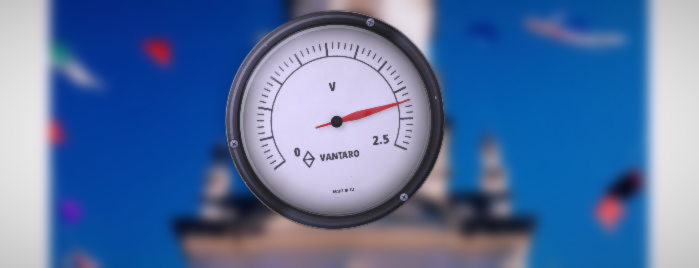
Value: 2.1 V
